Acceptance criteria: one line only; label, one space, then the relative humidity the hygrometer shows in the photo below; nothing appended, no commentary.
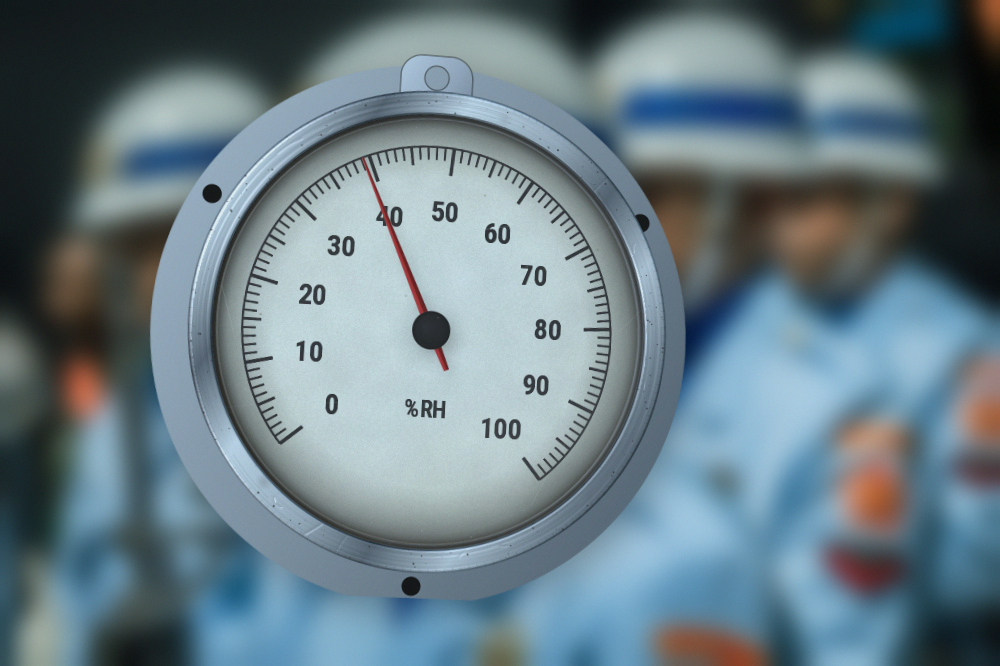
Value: 39 %
